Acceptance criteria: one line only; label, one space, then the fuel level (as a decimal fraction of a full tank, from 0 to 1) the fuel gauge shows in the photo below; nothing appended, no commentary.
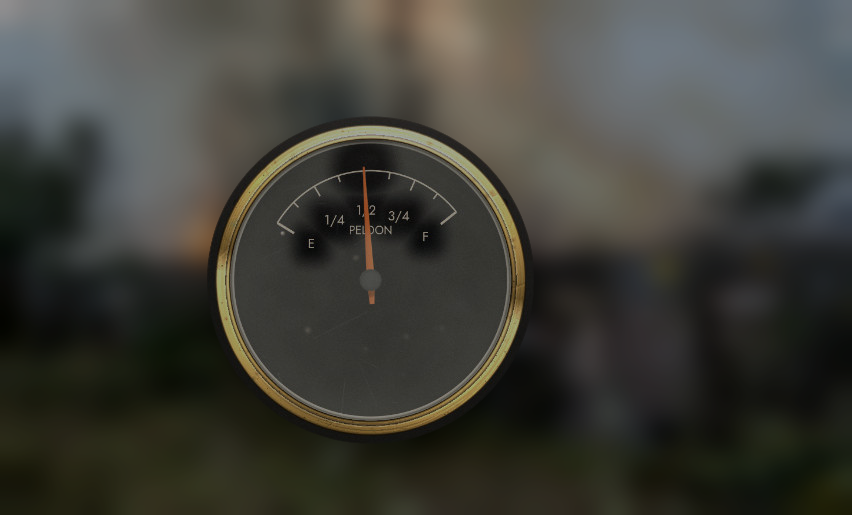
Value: 0.5
